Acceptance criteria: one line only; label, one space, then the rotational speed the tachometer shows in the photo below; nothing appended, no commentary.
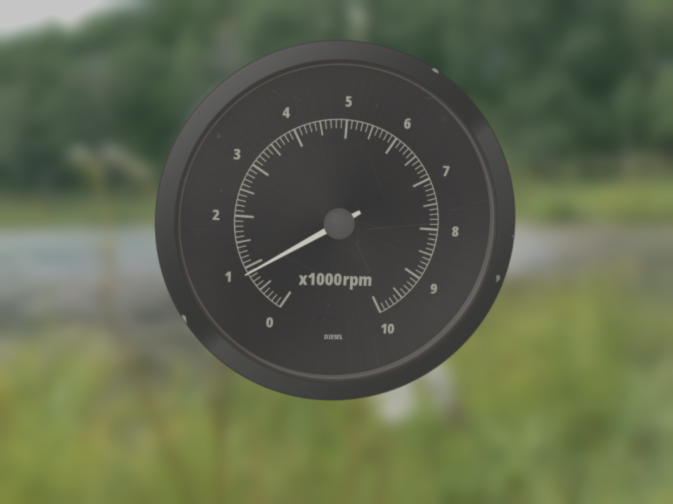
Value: 900 rpm
